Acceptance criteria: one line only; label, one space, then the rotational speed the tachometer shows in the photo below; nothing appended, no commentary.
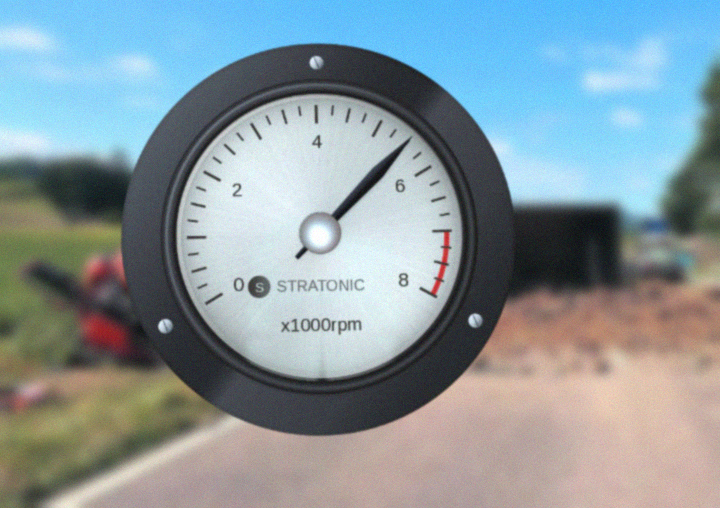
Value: 5500 rpm
